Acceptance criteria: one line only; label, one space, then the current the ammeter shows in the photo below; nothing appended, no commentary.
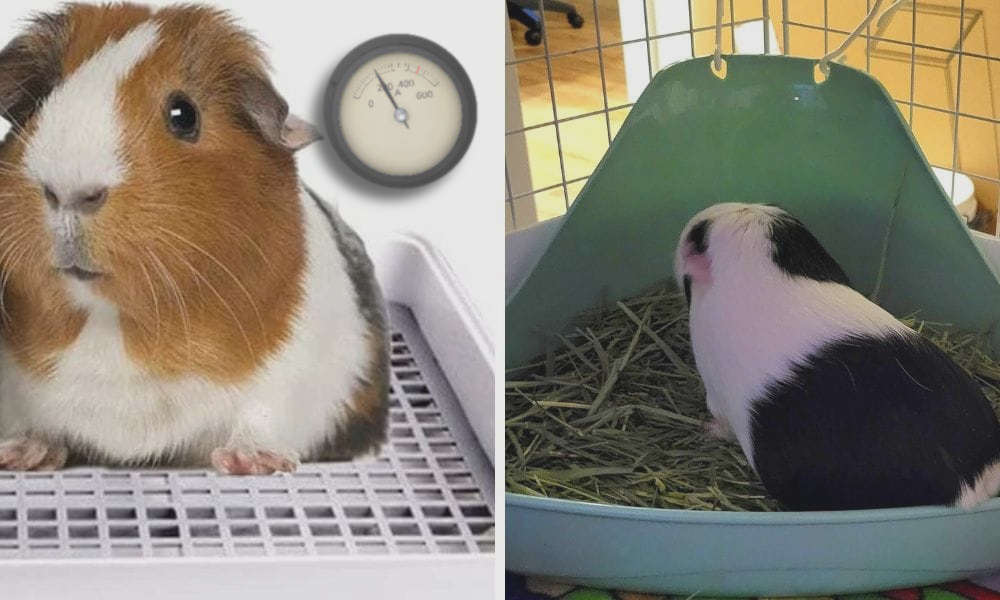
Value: 200 A
